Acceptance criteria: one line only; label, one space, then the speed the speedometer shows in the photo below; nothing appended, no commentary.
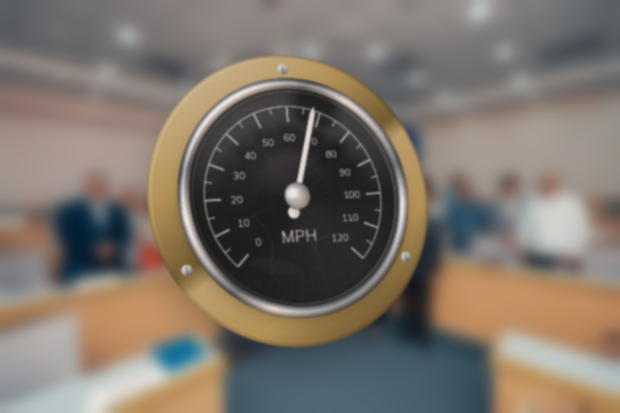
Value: 67.5 mph
